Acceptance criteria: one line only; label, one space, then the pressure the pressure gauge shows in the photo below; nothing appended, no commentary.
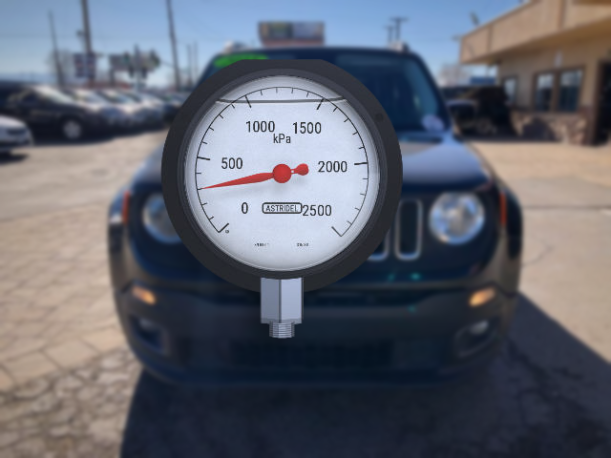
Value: 300 kPa
